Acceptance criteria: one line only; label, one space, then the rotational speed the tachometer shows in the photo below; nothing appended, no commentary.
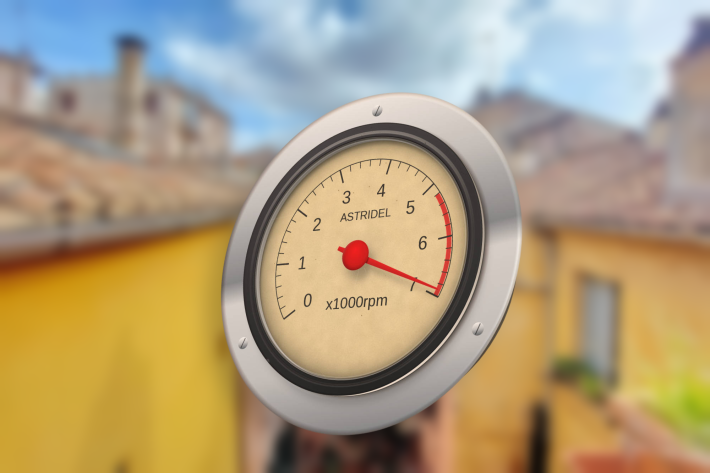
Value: 6900 rpm
